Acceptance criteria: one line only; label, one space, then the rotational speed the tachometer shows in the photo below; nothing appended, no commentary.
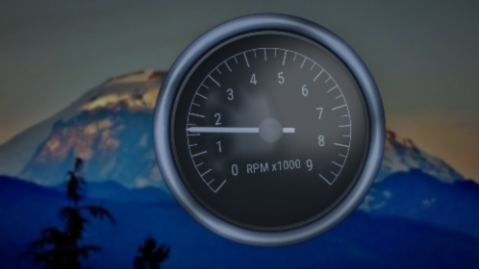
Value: 1625 rpm
